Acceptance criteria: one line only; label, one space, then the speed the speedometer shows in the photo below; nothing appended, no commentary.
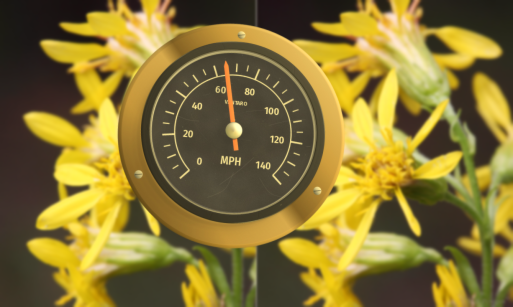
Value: 65 mph
